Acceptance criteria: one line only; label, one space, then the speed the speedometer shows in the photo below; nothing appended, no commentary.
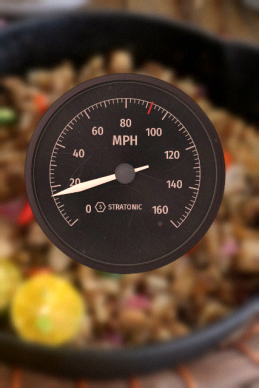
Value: 16 mph
